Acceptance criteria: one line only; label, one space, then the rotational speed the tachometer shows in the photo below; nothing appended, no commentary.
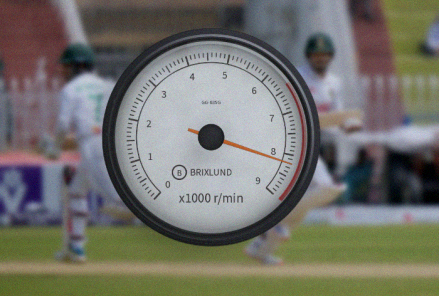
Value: 8200 rpm
